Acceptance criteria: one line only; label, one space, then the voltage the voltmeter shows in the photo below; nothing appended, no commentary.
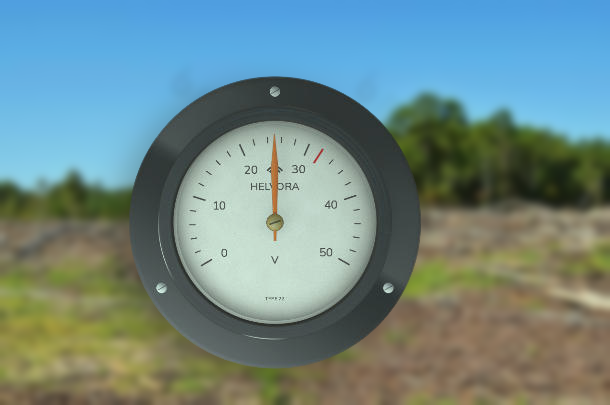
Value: 25 V
